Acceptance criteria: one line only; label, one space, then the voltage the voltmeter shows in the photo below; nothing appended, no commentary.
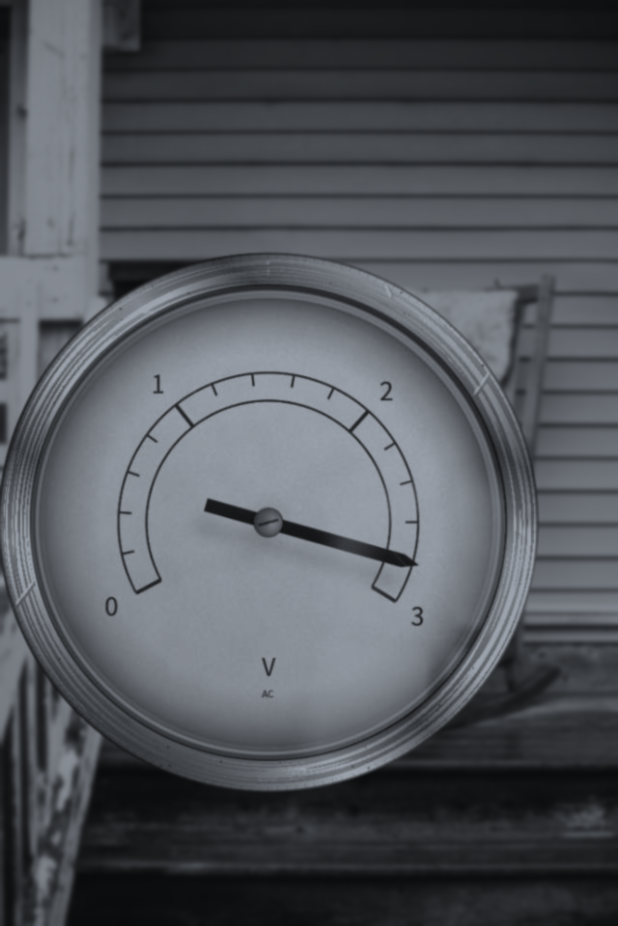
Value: 2.8 V
